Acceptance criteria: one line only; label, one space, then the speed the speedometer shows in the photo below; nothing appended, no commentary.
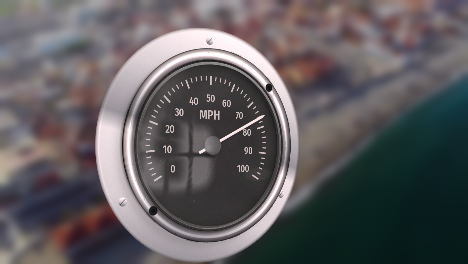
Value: 76 mph
